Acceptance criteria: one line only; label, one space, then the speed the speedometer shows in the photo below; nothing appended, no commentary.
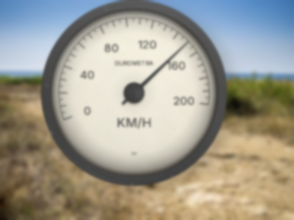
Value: 150 km/h
